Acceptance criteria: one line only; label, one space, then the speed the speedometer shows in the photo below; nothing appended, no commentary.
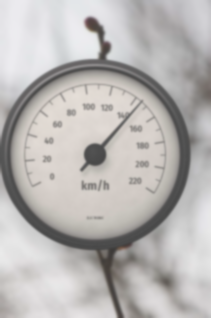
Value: 145 km/h
